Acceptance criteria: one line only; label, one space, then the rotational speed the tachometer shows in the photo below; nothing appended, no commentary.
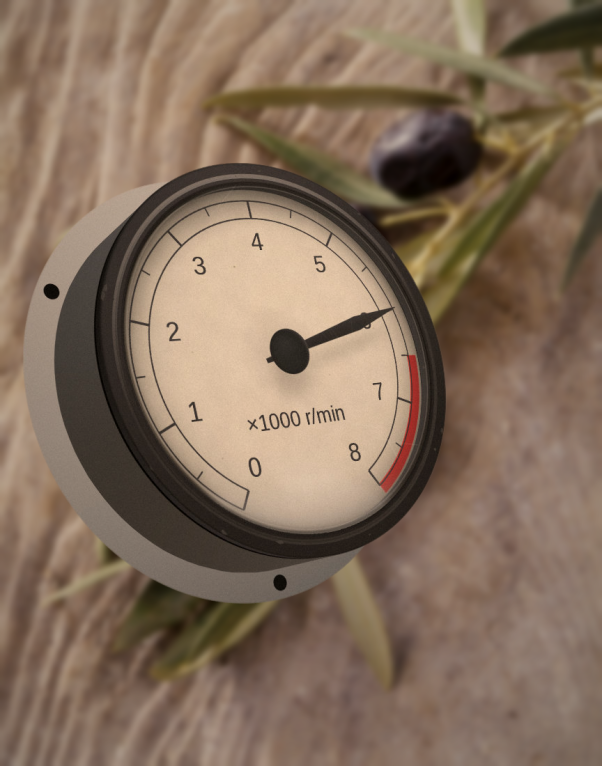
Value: 6000 rpm
